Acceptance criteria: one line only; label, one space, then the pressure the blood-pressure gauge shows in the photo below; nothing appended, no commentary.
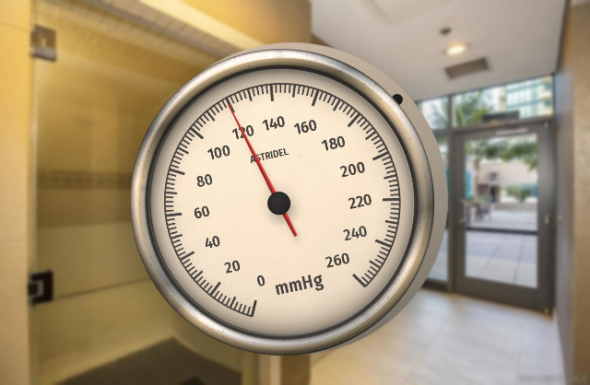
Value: 120 mmHg
